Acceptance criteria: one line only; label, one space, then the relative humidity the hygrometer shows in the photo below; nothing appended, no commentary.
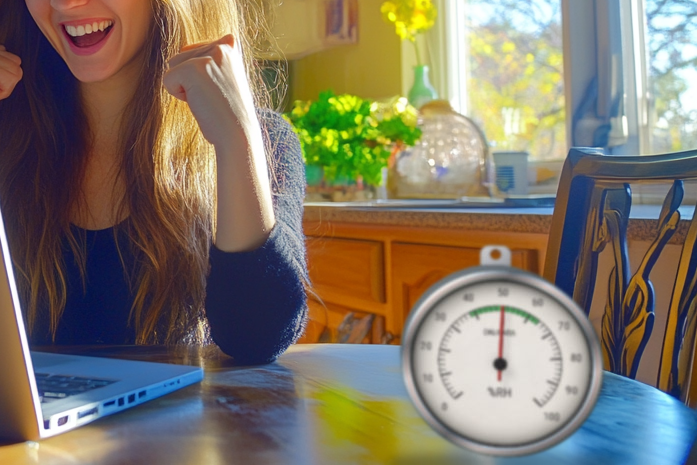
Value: 50 %
